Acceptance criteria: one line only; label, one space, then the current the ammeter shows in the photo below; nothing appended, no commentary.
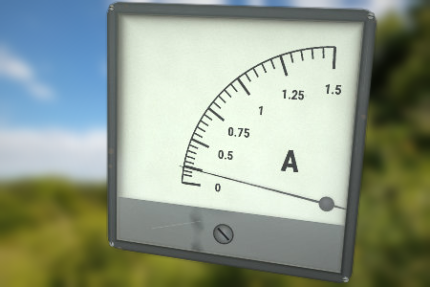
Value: 0.25 A
